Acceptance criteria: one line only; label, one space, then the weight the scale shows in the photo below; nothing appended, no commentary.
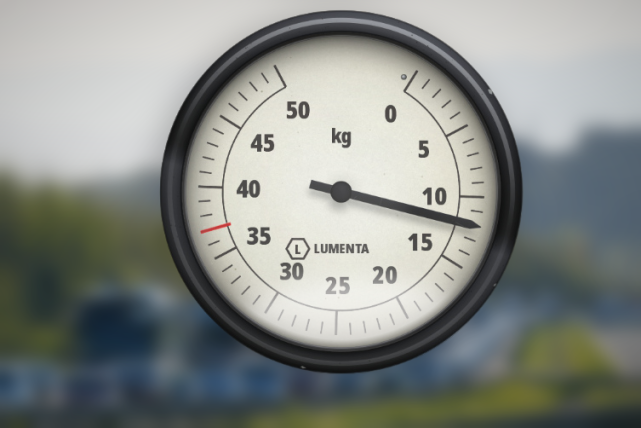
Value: 12 kg
